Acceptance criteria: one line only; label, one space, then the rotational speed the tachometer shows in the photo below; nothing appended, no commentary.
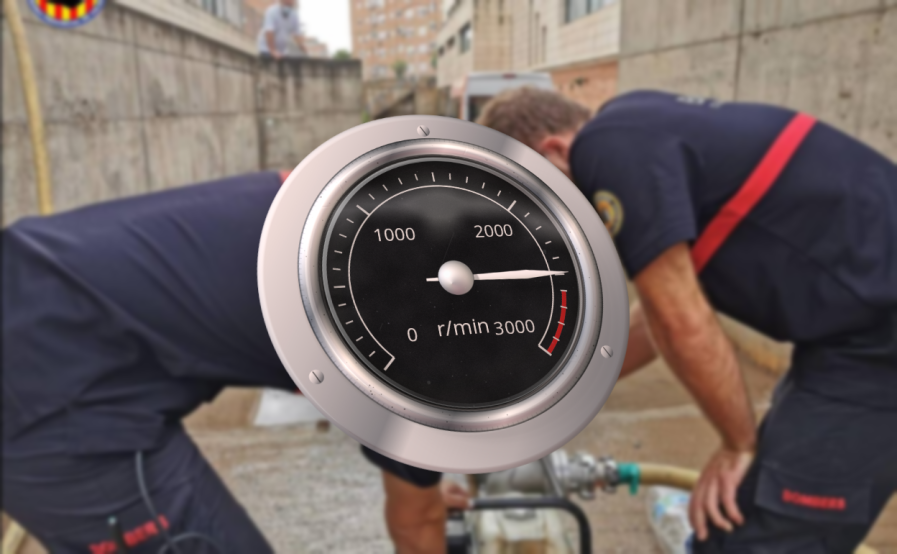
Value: 2500 rpm
